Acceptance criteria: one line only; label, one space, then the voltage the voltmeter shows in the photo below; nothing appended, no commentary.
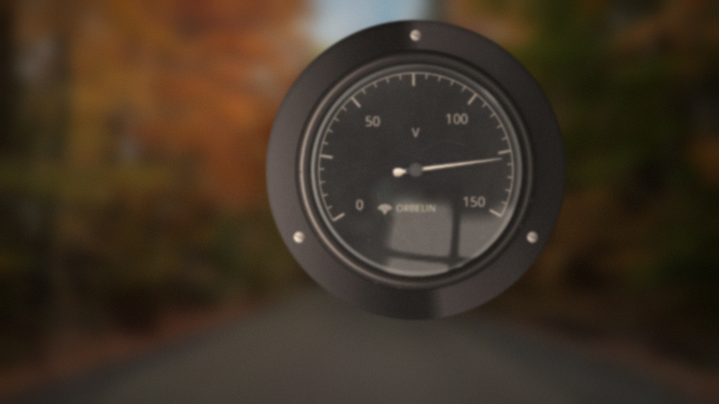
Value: 127.5 V
